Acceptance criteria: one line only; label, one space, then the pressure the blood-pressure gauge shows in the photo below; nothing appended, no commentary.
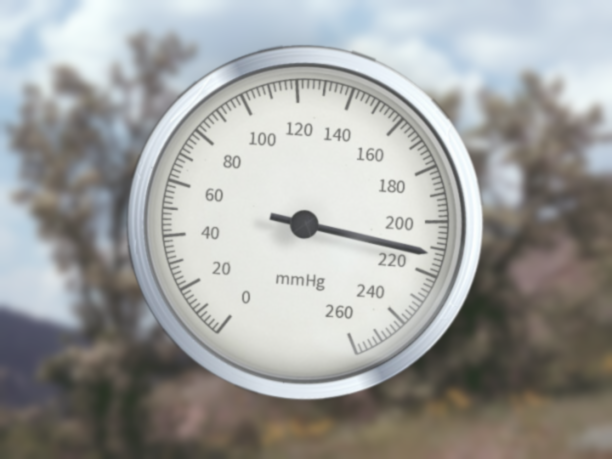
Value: 212 mmHg
